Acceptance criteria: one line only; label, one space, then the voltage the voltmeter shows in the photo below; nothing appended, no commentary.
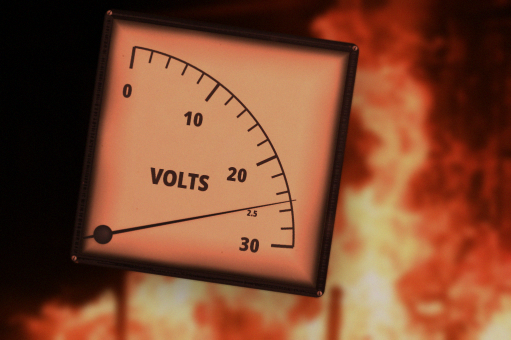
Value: 25 V
